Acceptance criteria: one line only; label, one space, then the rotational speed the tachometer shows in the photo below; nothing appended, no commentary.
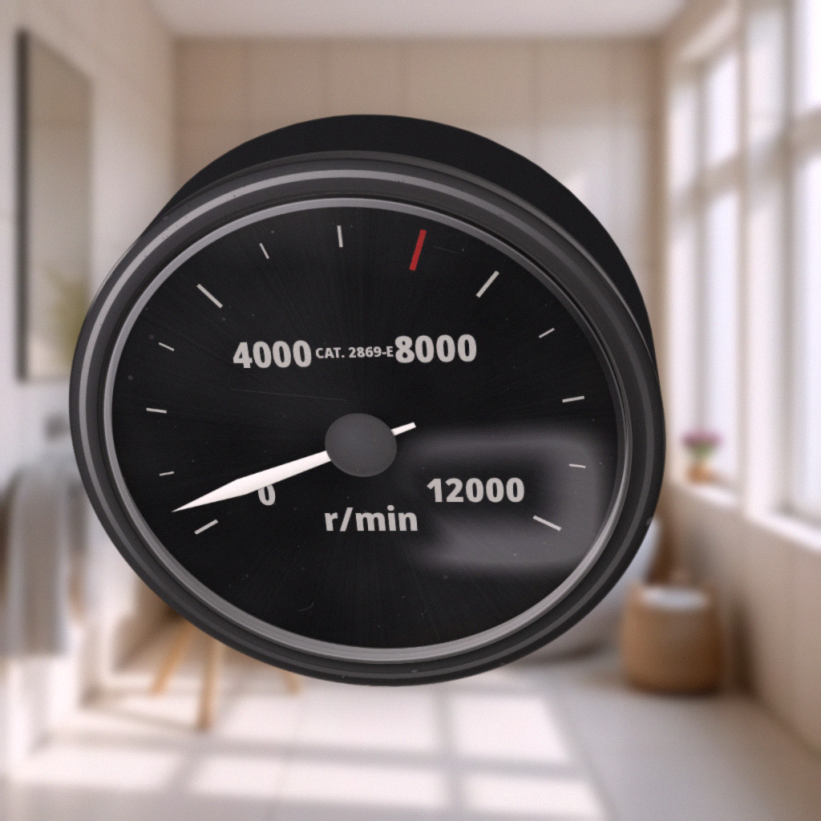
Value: 500 rpm
